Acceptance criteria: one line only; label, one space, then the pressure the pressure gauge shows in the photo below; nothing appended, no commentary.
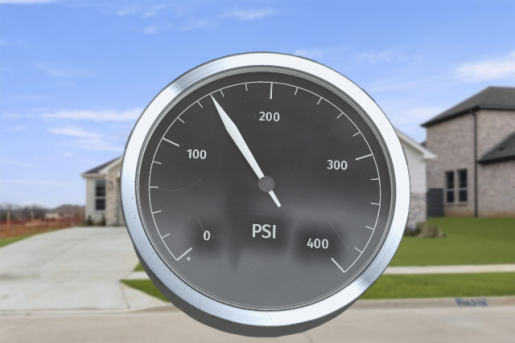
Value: 150 psi
